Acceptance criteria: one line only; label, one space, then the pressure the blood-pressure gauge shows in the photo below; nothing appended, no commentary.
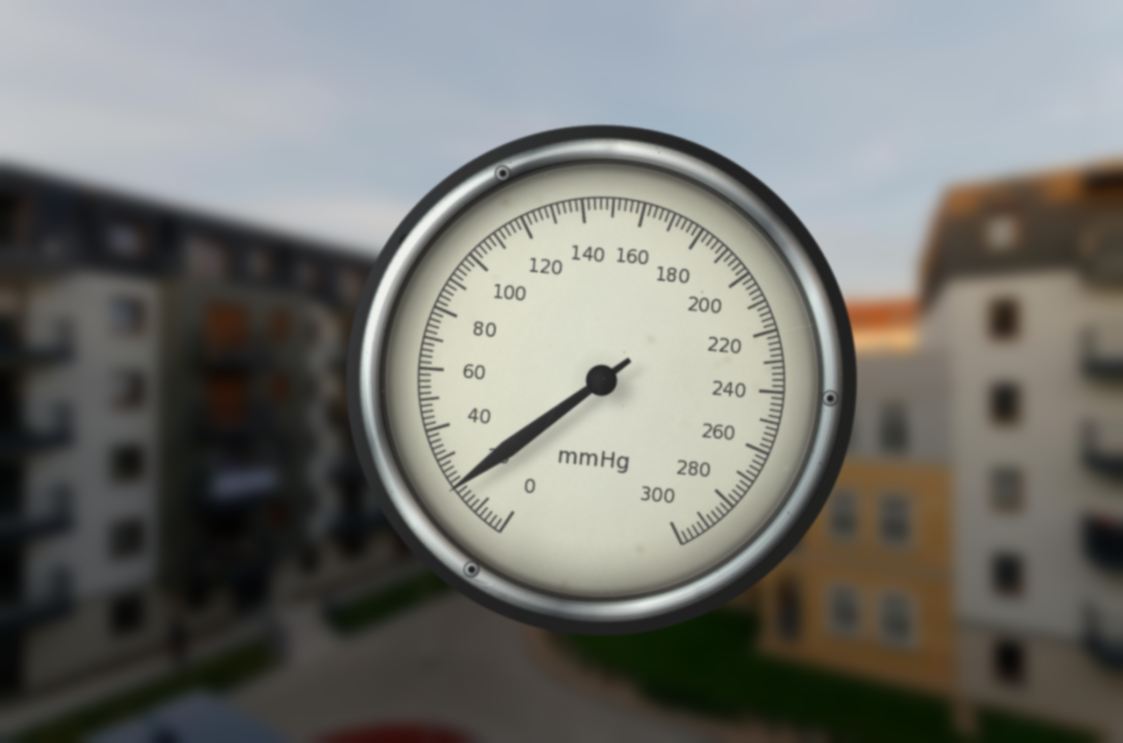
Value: 20 mmHg
